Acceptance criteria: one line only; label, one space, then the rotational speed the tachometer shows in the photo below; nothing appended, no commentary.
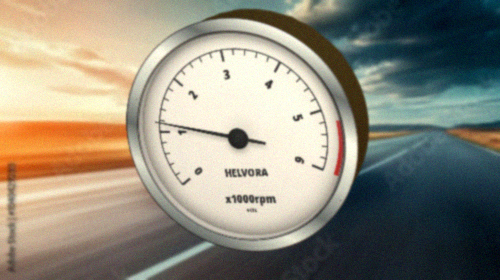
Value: 1200 rpm
